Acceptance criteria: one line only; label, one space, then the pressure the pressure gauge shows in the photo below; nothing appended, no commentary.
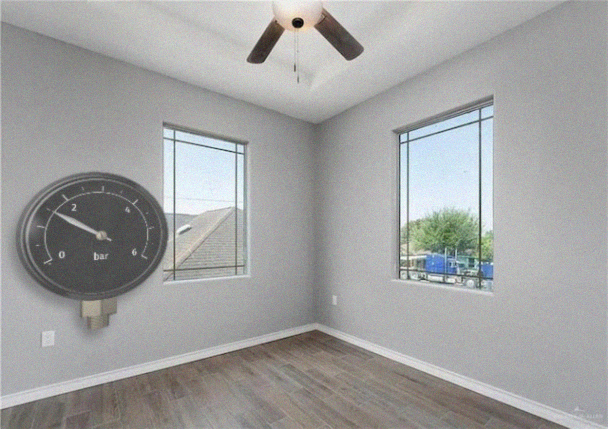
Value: 1.5 bar
